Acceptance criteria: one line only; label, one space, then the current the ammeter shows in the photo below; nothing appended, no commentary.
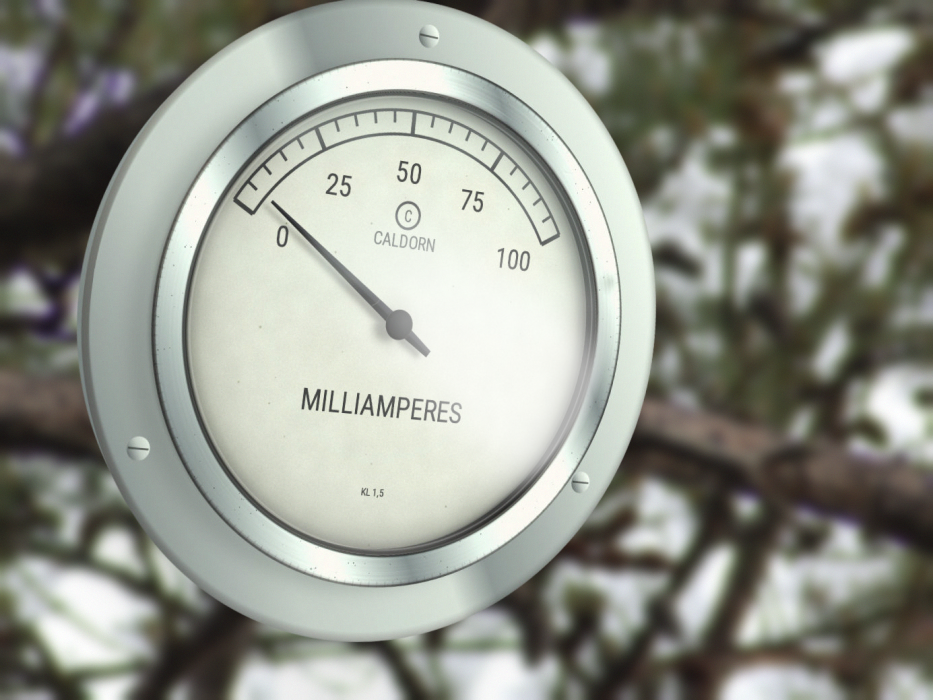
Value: 5 mA
